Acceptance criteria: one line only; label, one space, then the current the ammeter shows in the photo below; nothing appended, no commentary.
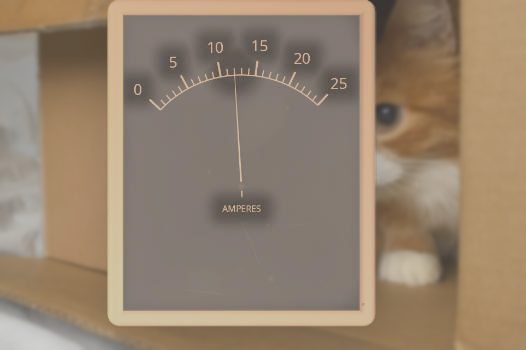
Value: 12 A
